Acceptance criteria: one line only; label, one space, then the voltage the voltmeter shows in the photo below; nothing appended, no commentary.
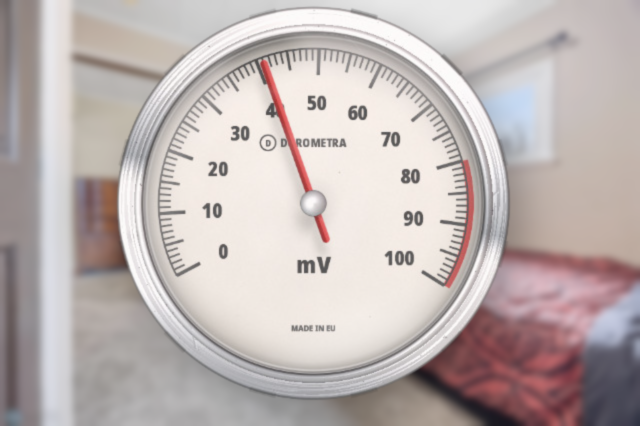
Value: 41 mV
